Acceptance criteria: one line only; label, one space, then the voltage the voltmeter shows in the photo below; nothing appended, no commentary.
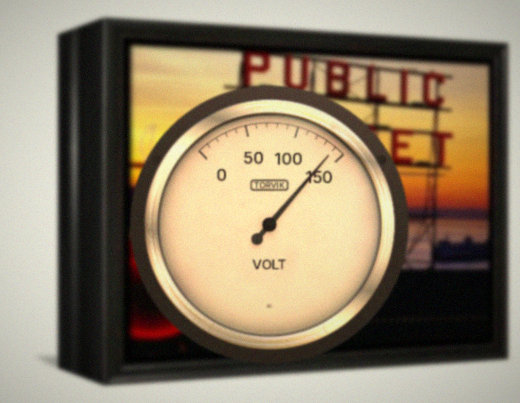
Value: 140 V
